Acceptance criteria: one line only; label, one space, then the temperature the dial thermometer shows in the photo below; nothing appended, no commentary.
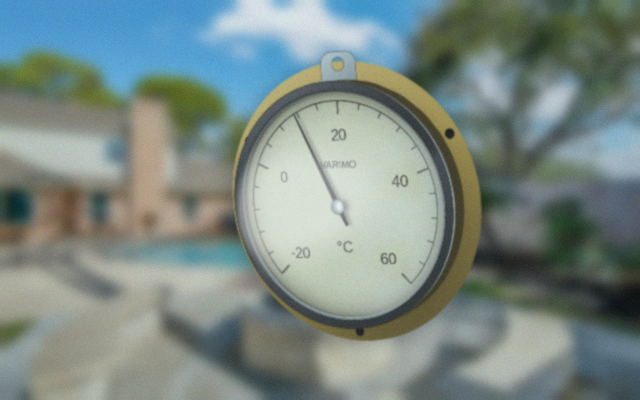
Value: 12 °C
